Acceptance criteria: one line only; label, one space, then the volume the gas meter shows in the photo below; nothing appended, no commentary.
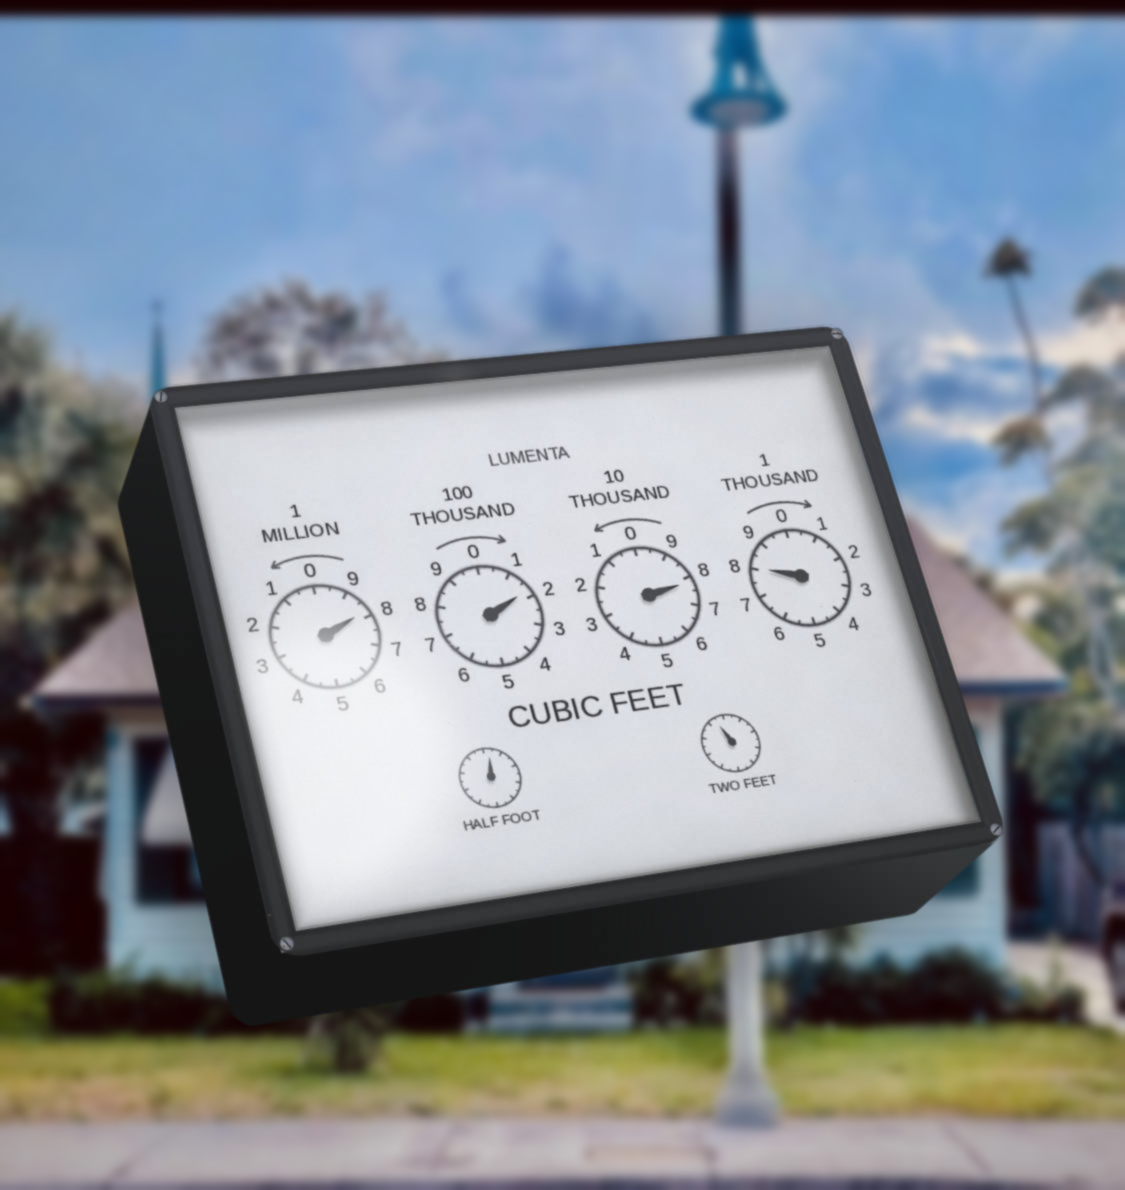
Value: 817800 ft³
